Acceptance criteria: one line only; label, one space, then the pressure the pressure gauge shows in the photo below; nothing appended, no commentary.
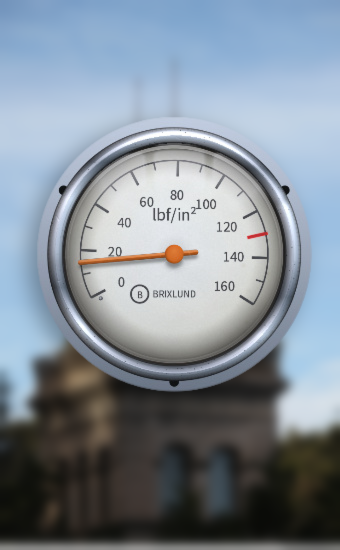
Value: 15 psi
